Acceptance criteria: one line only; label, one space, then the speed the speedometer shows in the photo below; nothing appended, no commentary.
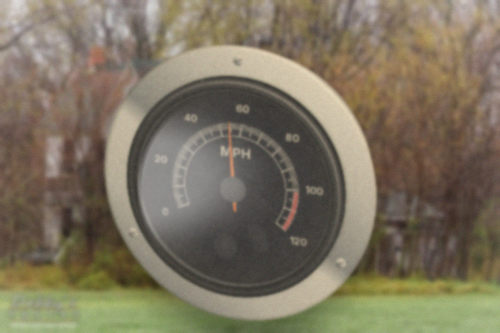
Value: 55 mph
